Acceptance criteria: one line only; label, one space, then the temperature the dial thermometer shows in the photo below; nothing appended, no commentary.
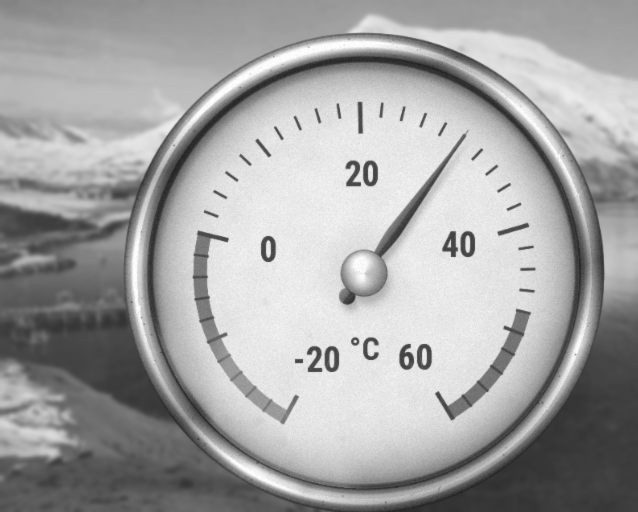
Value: 30 °C
